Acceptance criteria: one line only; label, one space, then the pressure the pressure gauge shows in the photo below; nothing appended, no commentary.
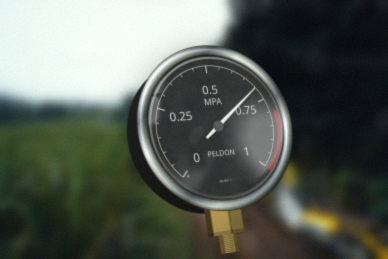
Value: 0.7 MPa
